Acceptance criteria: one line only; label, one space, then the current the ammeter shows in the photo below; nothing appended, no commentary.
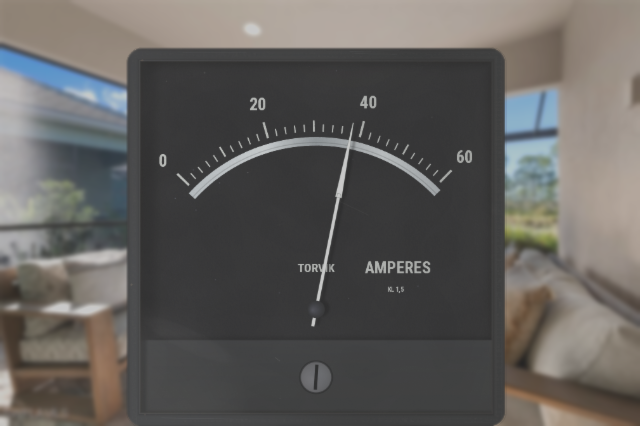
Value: 38 A
